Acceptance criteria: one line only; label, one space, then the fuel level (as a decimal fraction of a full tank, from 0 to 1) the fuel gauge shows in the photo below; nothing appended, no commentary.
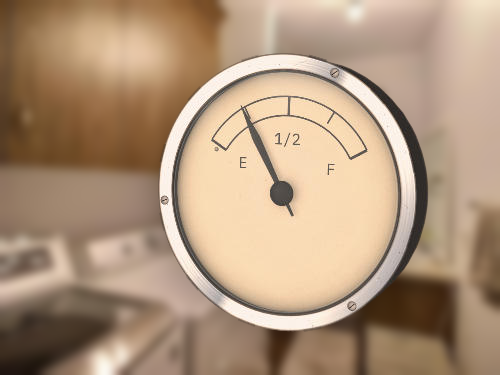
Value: 0.25
